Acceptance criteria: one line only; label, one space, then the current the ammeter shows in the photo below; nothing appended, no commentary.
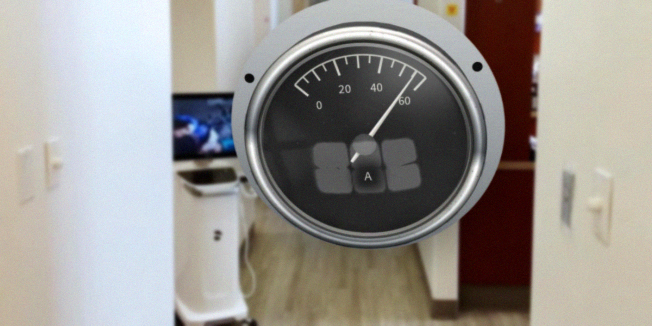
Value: 55 A
